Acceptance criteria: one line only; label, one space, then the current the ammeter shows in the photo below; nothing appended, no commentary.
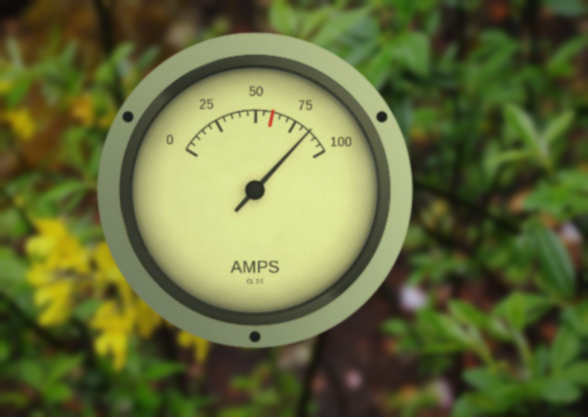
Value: 85 A
